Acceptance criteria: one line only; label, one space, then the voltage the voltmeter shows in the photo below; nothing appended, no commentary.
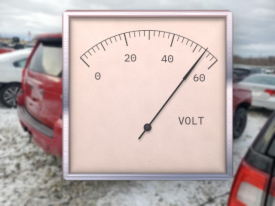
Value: 54 V
